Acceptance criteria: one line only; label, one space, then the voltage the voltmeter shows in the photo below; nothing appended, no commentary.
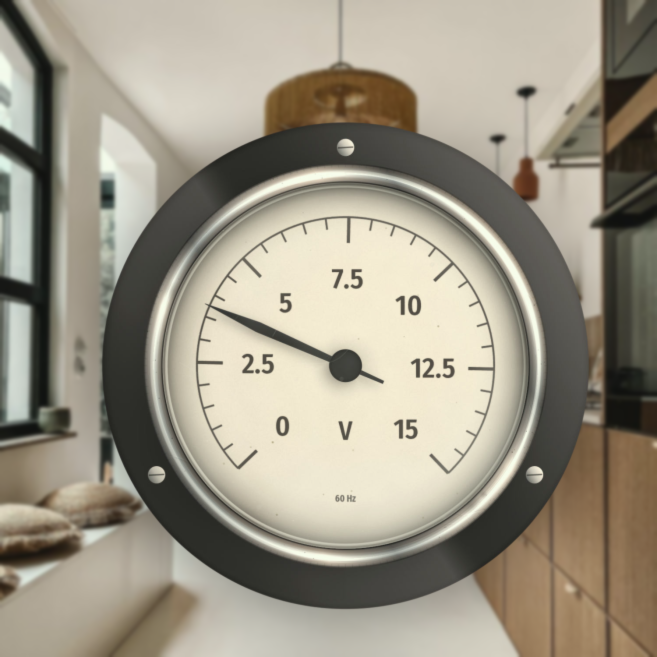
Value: 3.75 V
